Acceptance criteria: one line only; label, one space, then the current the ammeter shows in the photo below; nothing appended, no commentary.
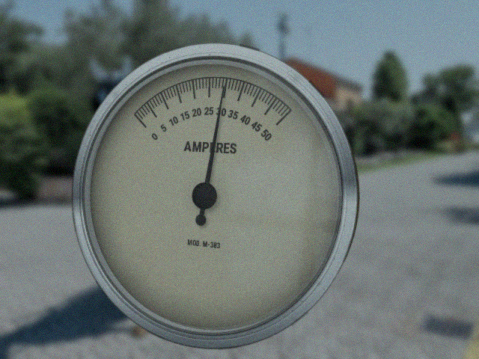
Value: 30 A
